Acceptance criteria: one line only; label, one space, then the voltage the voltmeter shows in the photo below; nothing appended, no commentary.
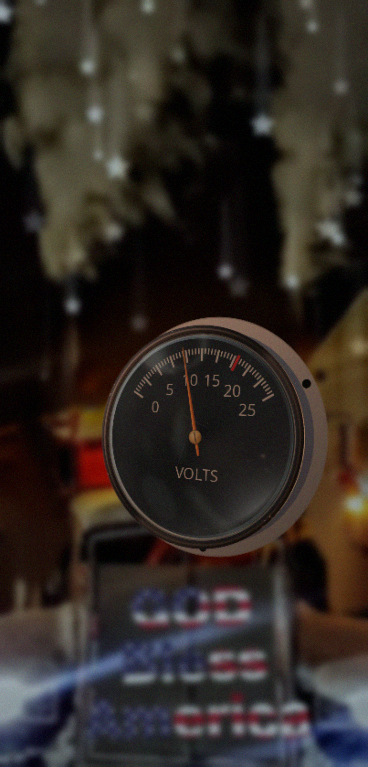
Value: 10 V
